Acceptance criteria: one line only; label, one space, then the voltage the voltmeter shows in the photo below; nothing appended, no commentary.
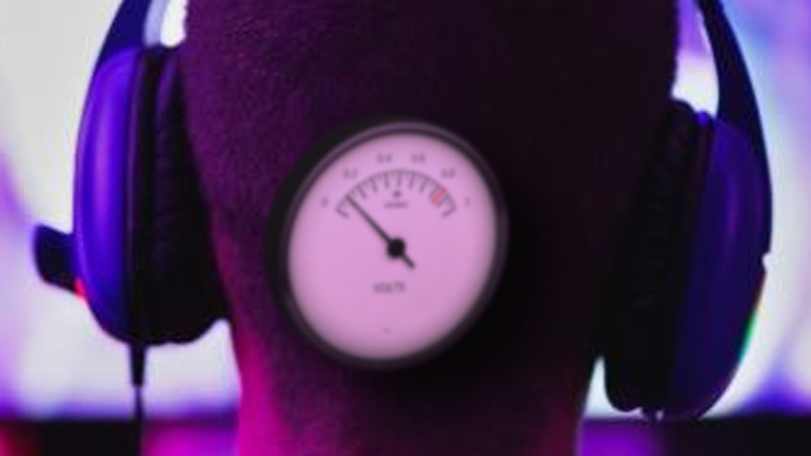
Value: 0.1 V
